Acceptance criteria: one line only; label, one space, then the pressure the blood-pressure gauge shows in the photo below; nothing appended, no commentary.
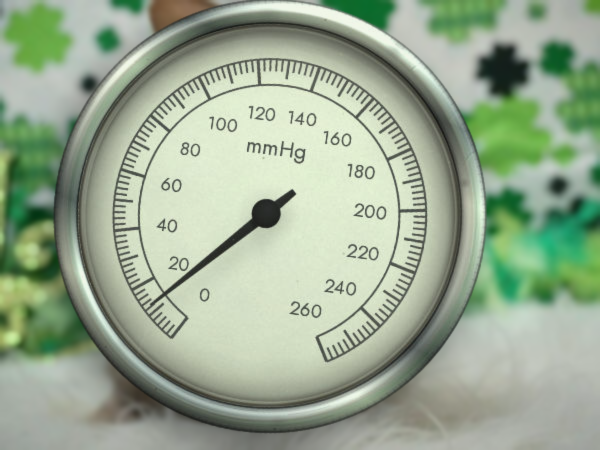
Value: 12 mmHg
